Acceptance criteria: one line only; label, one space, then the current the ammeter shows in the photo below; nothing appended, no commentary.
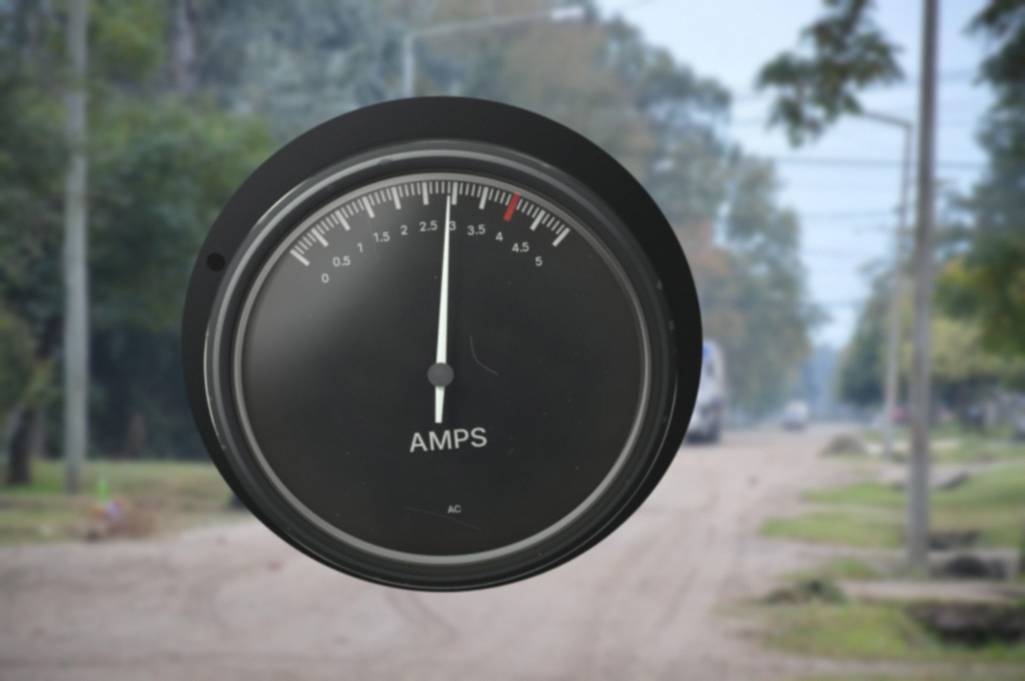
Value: 2.9 A
